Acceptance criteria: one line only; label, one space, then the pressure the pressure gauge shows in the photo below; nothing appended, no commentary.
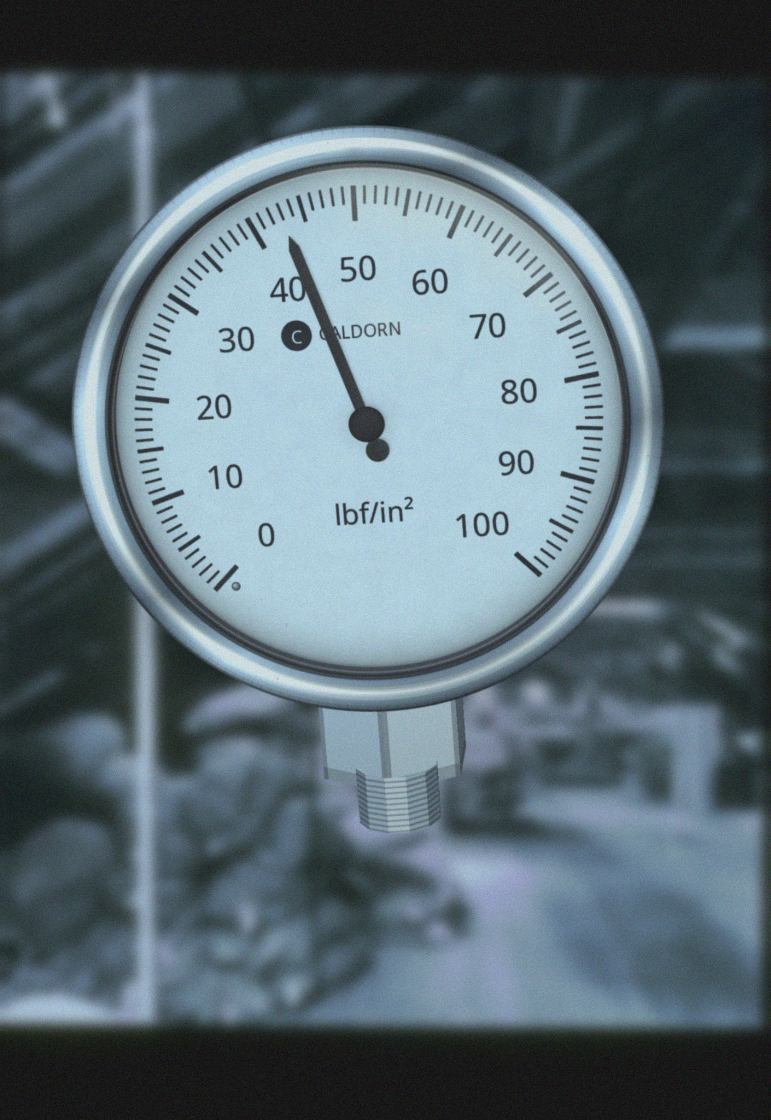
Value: 43 psi
